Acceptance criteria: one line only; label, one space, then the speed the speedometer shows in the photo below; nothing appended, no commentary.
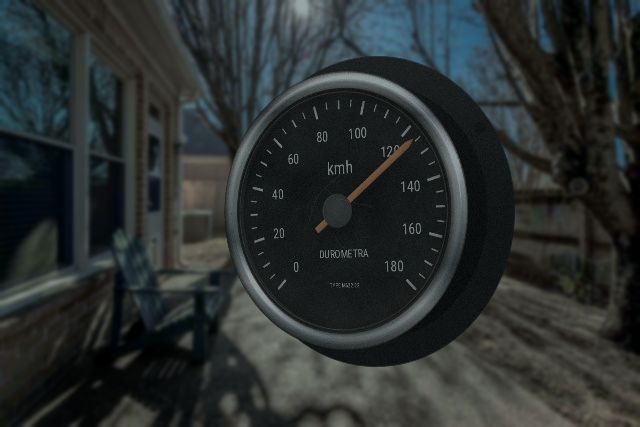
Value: 125 km/h
